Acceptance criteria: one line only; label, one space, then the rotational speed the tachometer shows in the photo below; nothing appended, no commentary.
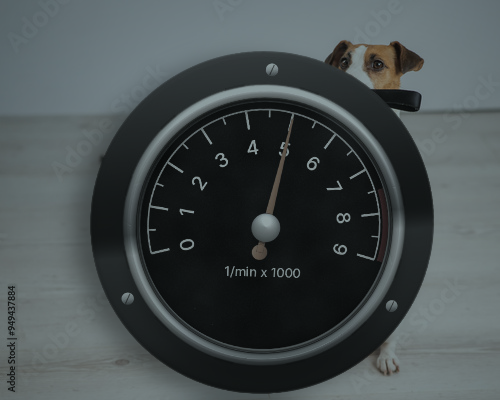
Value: 5000 rpm
